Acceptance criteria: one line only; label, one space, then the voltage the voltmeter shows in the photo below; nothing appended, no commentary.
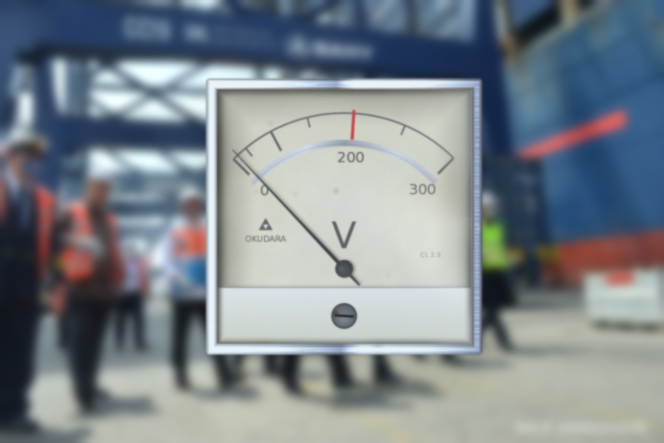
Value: 25 V
